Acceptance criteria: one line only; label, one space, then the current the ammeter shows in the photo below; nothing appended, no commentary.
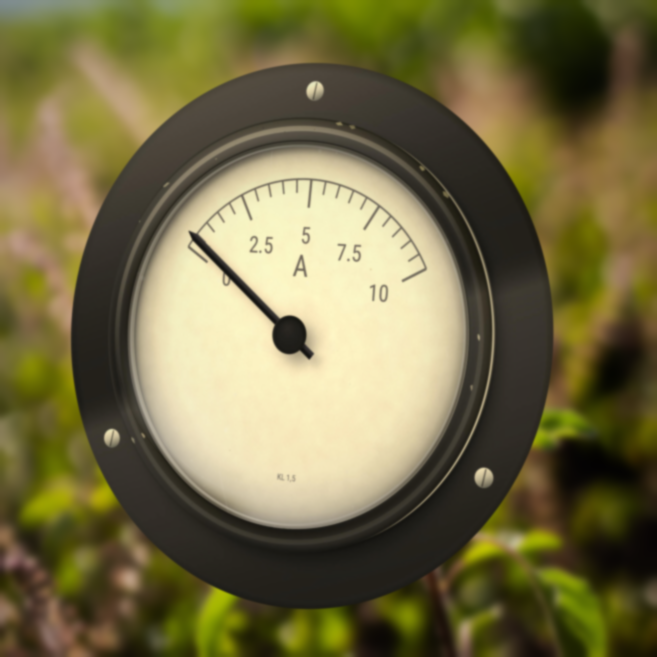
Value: 0.5 A
